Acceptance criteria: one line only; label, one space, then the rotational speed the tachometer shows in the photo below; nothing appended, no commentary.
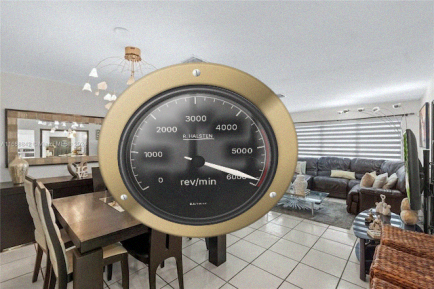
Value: 5800 rpm
